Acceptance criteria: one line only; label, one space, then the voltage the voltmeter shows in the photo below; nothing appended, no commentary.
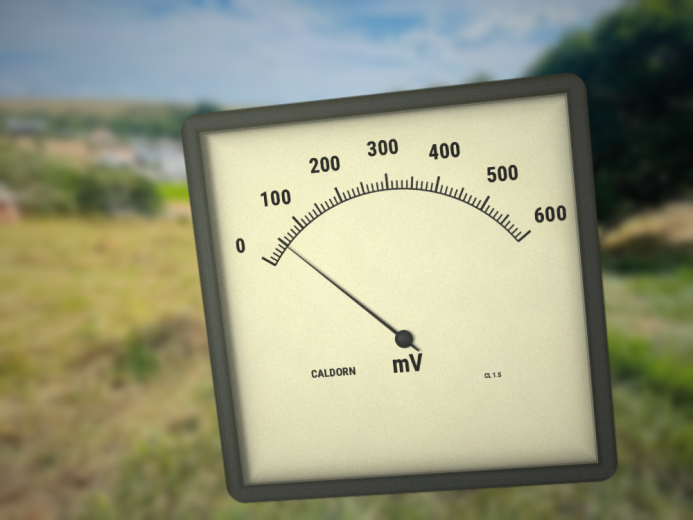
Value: 50 mV
